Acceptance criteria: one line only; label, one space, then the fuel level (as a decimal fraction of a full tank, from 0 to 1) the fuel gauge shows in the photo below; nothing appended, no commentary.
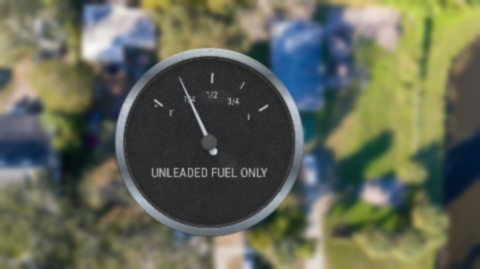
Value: 0.25
